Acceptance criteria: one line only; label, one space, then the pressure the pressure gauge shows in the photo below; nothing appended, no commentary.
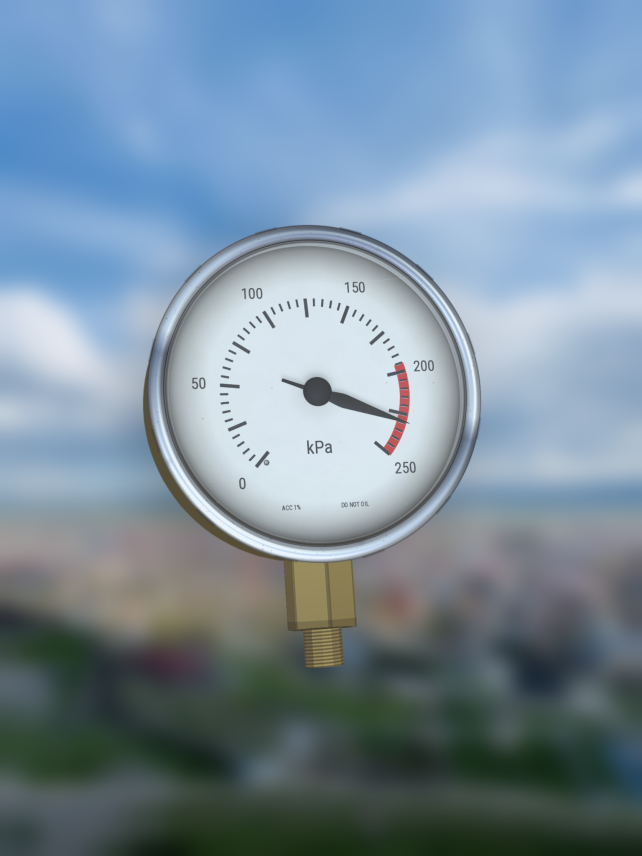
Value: 230 kPa
